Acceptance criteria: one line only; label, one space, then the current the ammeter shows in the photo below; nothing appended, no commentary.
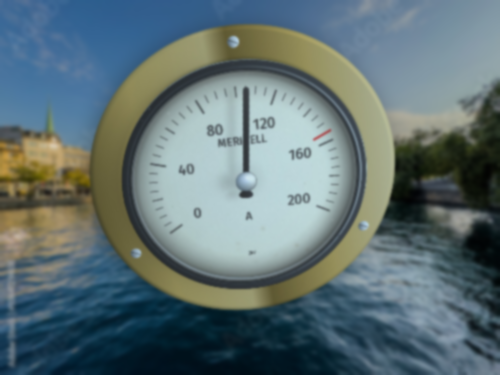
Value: 105 A
